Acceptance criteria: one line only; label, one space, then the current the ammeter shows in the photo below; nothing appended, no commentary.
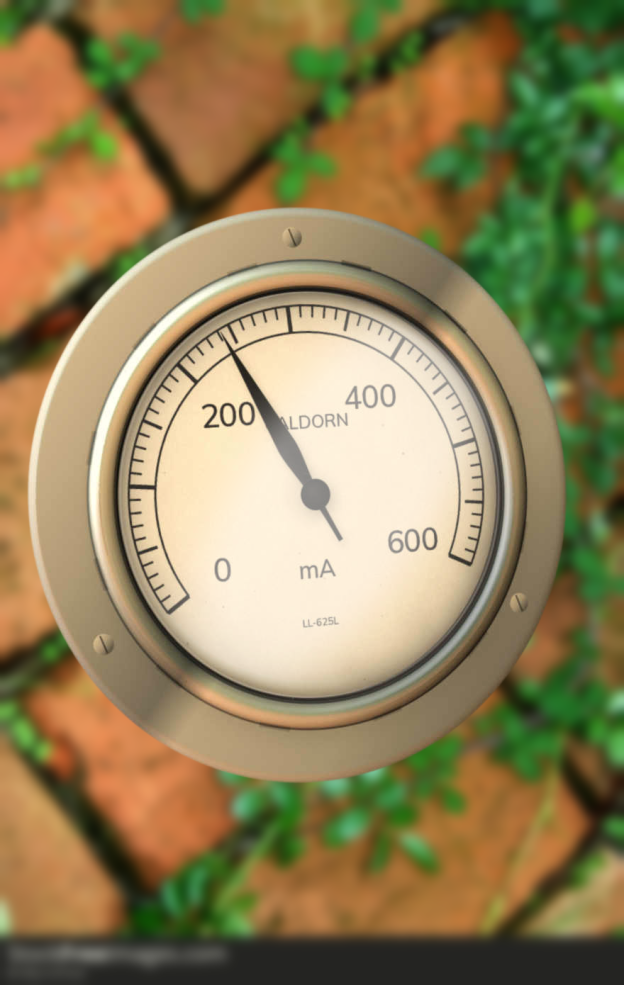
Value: 240 mA
